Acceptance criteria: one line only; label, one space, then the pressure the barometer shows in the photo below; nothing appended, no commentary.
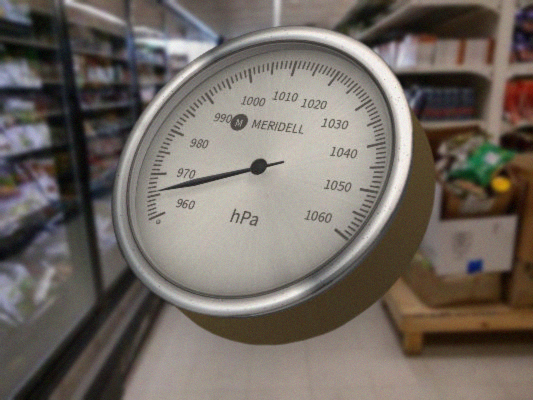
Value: 965 hPa
